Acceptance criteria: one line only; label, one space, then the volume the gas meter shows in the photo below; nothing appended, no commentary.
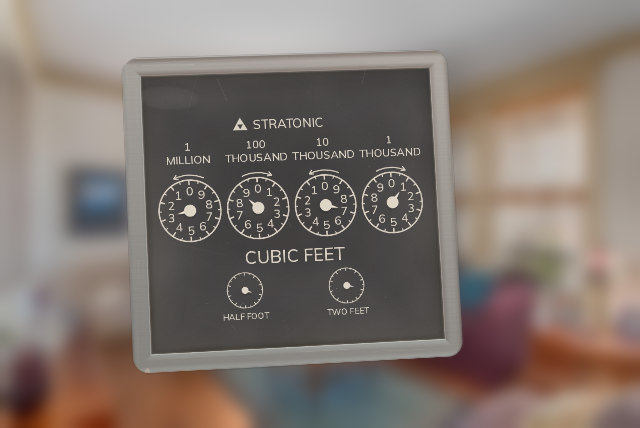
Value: 287100 ft³
